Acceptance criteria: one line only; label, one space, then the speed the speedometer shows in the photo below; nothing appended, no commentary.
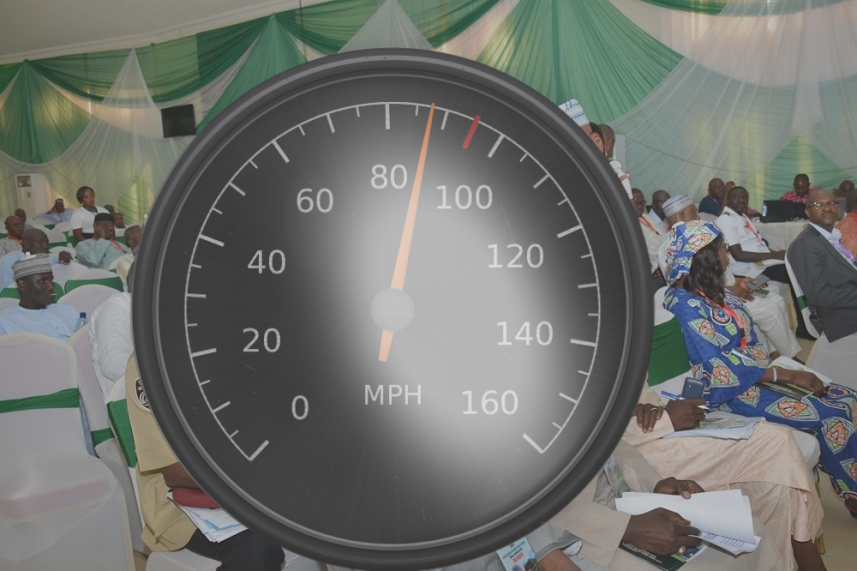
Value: 87.5 mph
